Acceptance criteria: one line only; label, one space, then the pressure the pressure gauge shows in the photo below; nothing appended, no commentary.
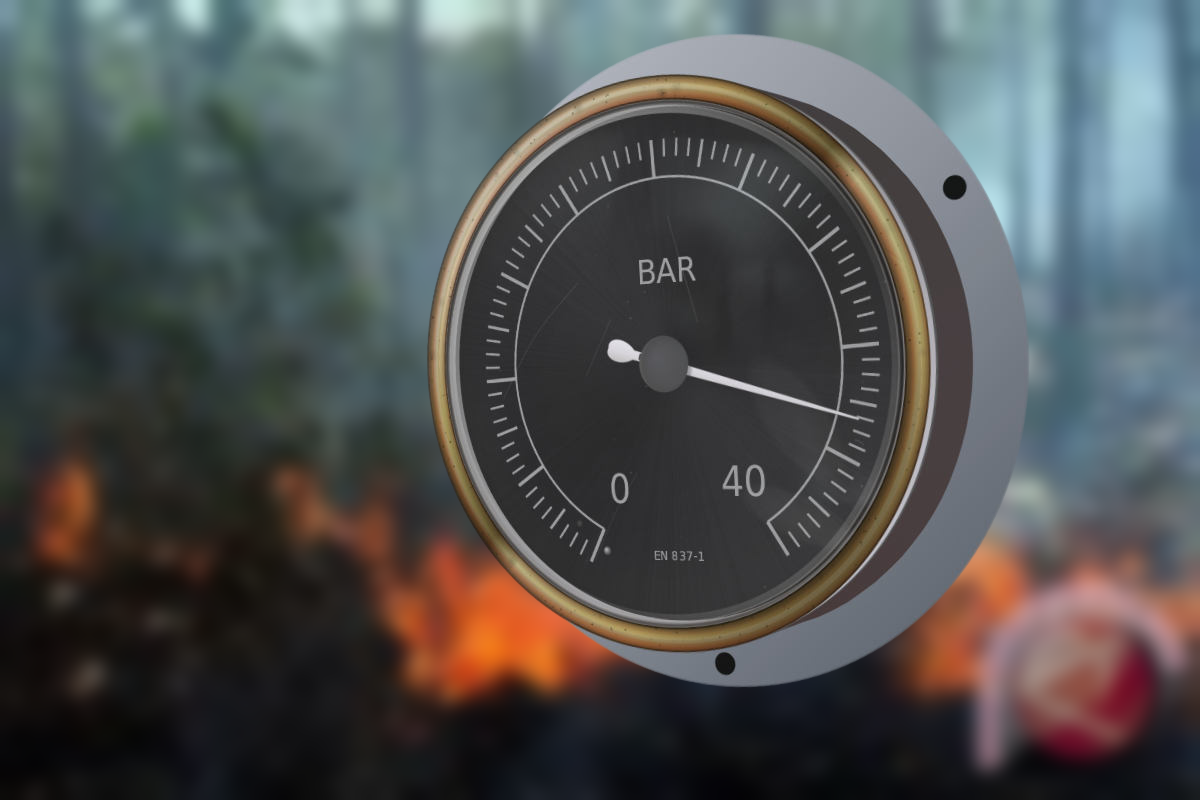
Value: 34.5 bar
